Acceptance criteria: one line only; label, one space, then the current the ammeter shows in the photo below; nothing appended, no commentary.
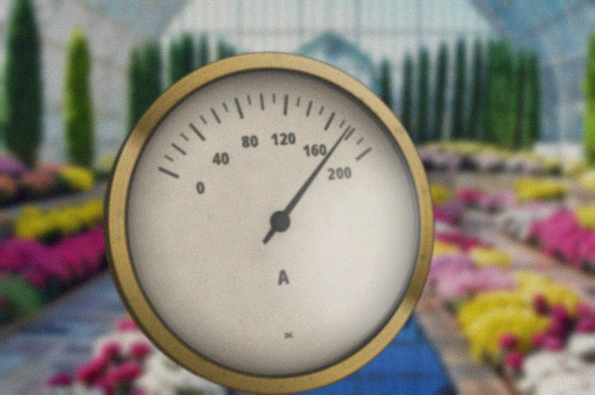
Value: 175 A
